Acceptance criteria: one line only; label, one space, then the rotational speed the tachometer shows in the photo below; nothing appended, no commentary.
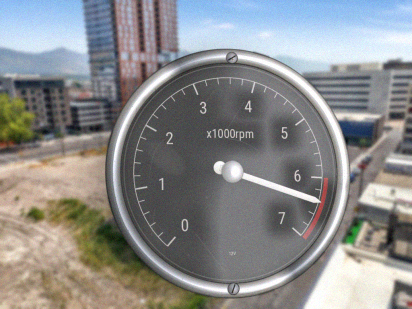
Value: 6400 rpm
